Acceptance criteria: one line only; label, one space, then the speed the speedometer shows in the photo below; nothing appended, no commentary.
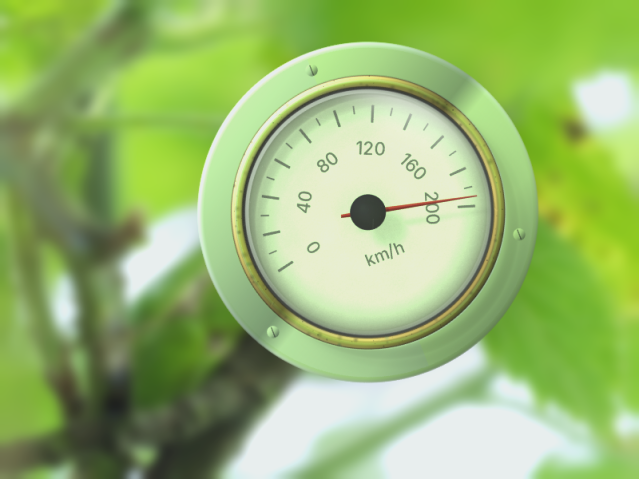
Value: 195 km/h
